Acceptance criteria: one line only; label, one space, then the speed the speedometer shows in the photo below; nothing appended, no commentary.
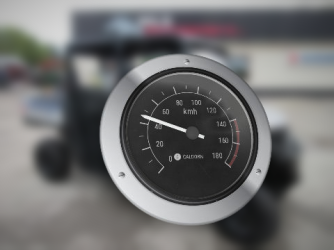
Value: 45 km/h
